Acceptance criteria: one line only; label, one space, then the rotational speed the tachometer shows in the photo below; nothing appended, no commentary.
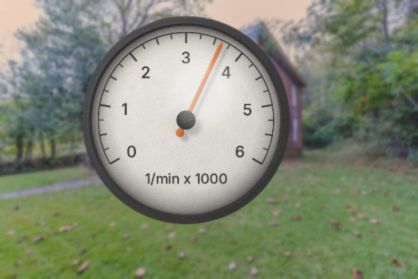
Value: 3625 rpm
